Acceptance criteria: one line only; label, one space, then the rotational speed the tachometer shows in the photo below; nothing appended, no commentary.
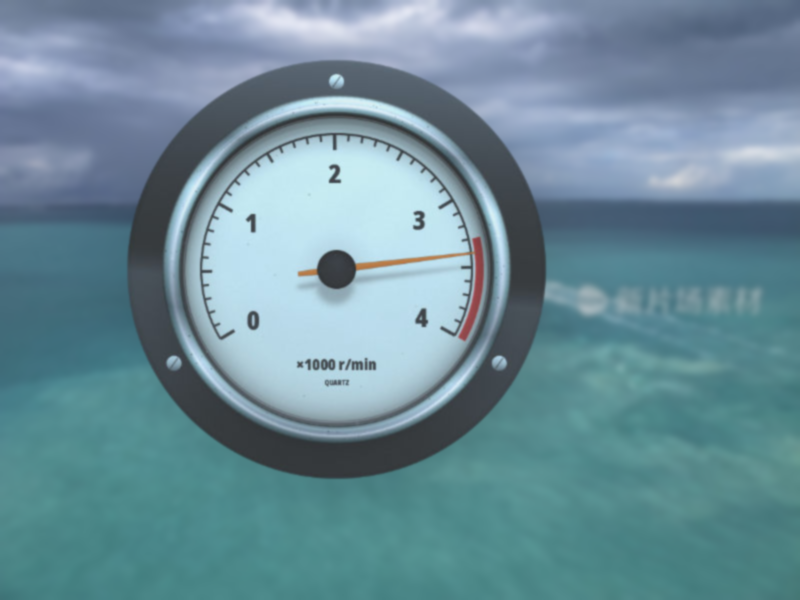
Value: 3400 rpm
